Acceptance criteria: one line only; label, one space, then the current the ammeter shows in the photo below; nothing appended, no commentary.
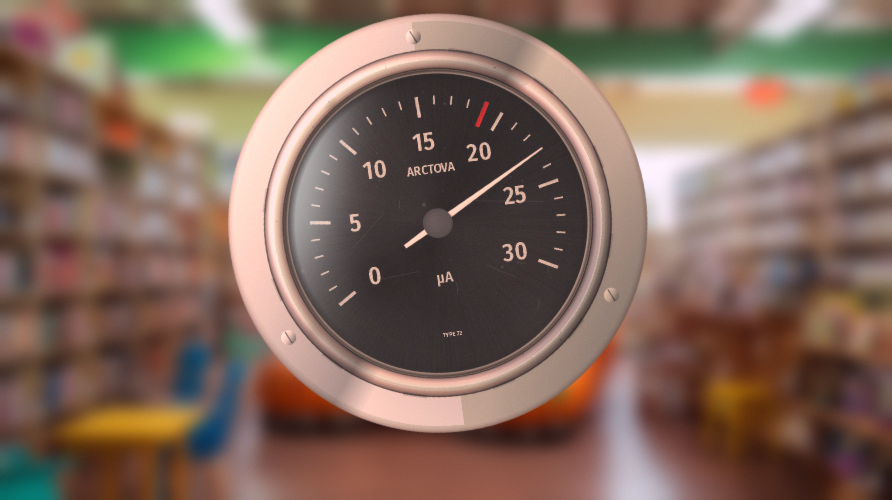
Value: 23 µA
